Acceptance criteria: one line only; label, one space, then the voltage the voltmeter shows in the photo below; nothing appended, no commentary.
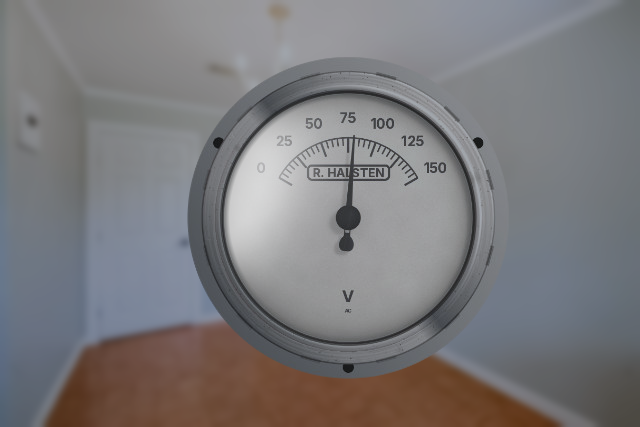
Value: 80 V
